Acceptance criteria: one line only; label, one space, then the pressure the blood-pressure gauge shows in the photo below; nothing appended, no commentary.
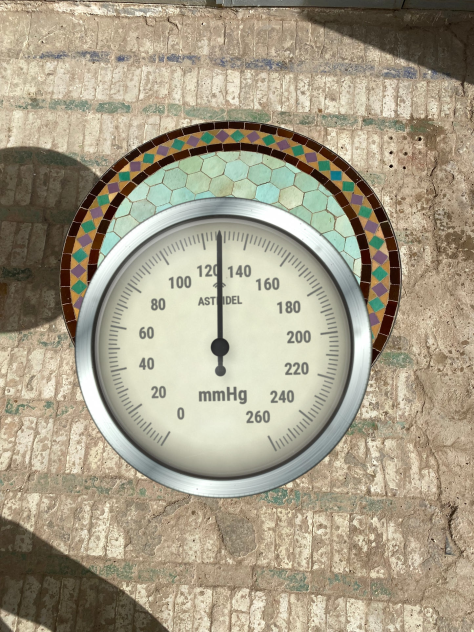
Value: 128 mmHg
